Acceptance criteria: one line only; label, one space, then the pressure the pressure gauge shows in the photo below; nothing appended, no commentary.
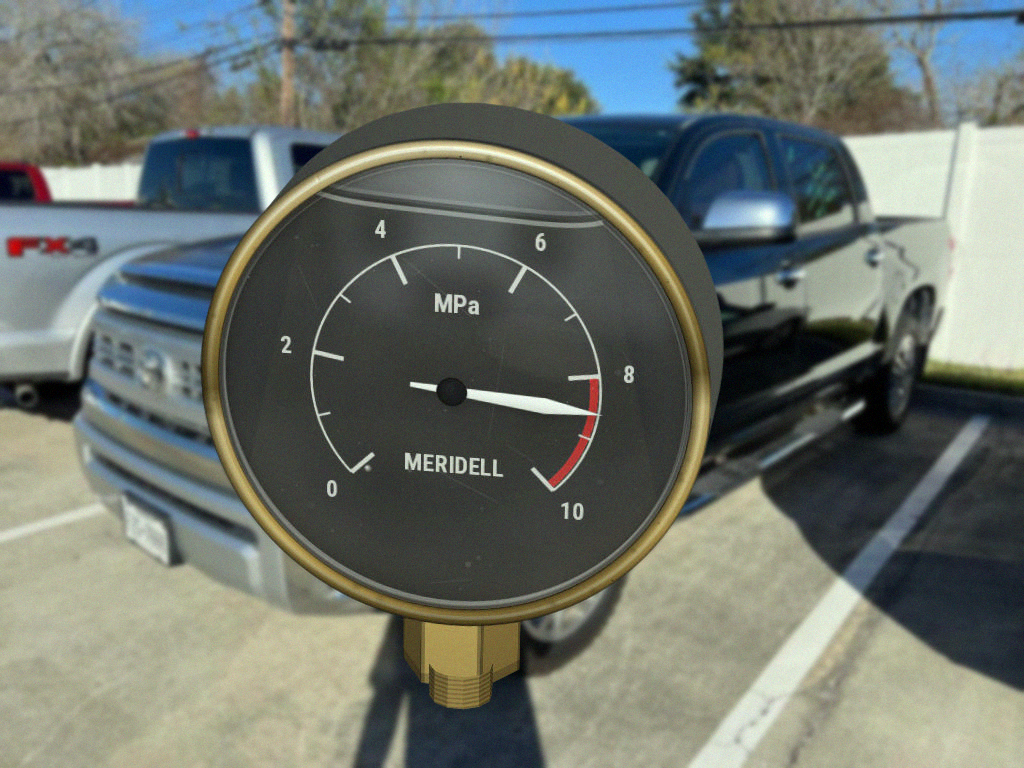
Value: 8.5 MPa
